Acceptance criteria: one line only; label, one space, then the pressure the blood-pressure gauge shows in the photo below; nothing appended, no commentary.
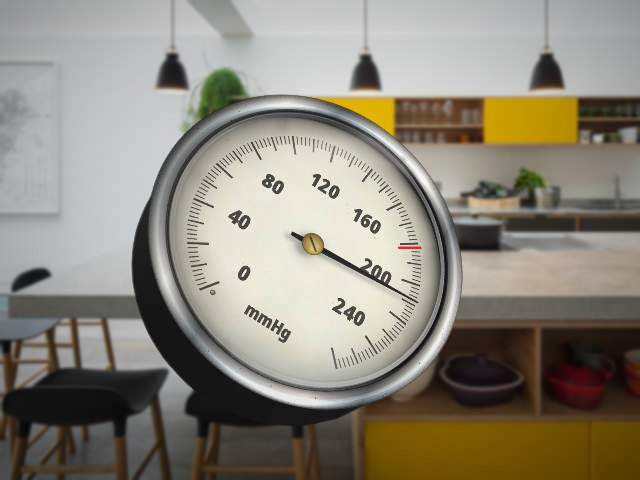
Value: 210 mmHg
